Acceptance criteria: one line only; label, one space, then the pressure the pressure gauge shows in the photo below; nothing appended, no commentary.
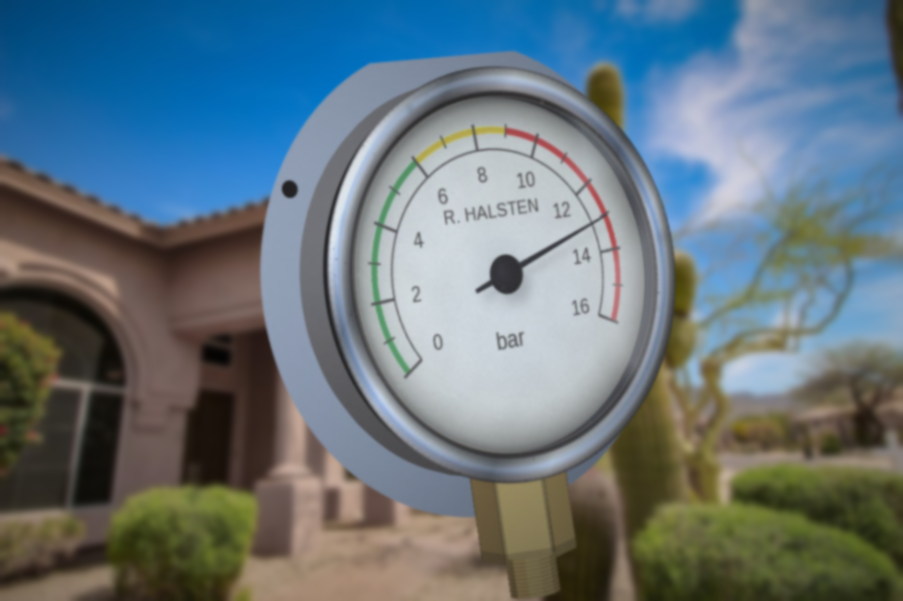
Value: 13 bar
